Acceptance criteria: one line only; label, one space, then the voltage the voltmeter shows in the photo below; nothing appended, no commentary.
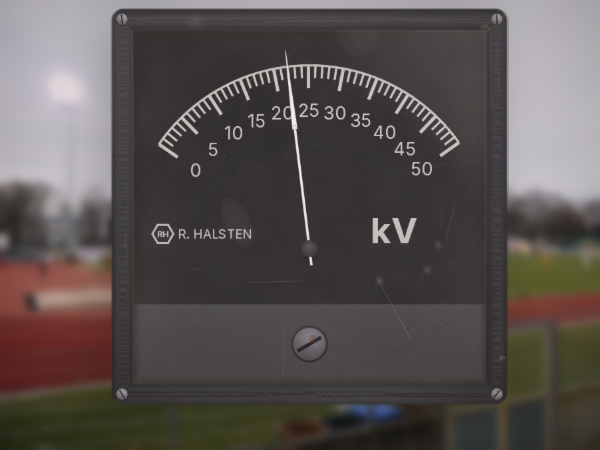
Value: 22 kV
